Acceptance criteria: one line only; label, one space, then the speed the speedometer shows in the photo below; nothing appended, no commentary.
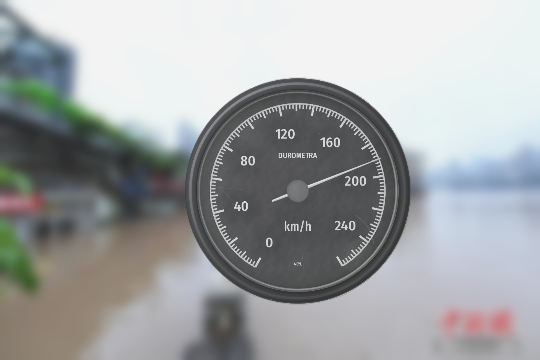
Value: 190 km/h
